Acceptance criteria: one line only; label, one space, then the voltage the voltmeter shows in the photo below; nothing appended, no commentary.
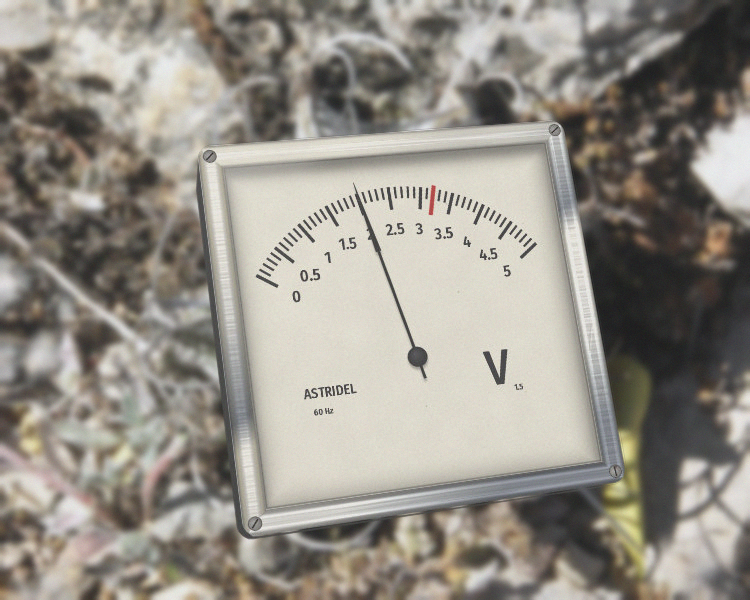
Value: 2 V
